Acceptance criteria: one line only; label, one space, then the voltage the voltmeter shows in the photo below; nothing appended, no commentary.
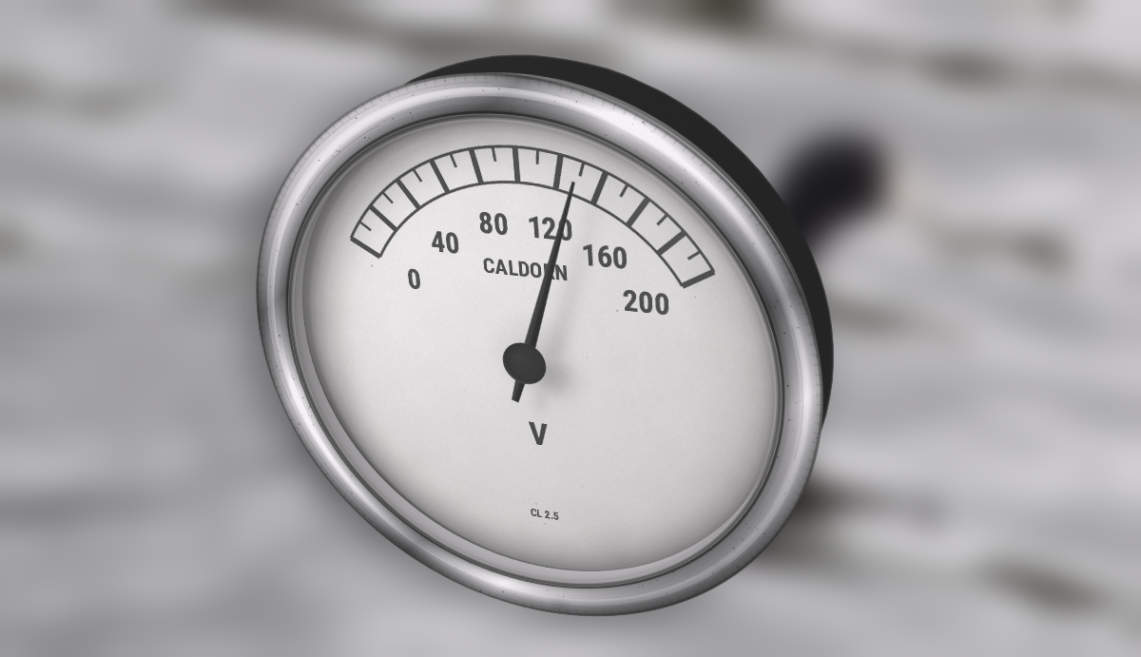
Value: 130 V
